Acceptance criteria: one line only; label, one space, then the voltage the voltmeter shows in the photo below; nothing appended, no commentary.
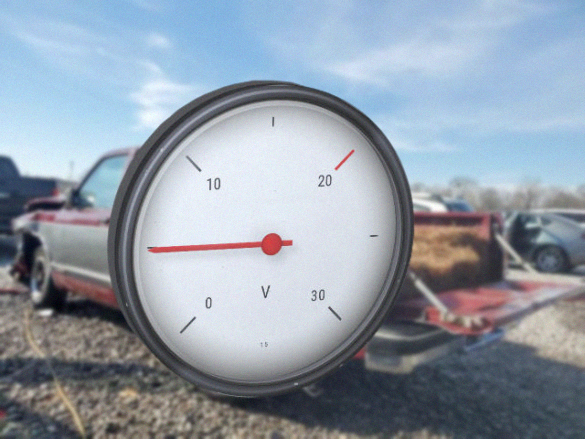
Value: 5 V
